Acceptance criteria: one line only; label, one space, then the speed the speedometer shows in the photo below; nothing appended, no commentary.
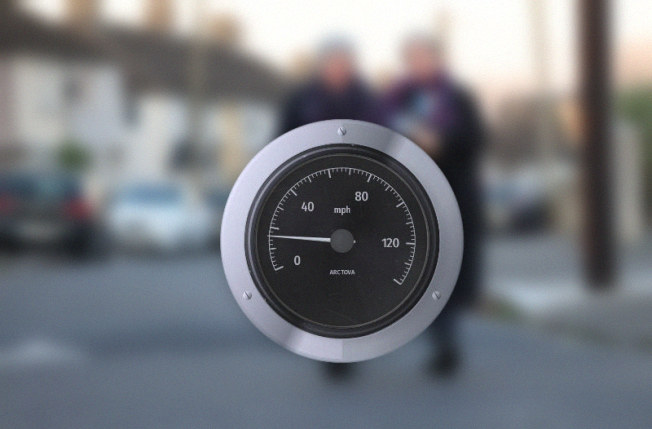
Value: 16 mph
